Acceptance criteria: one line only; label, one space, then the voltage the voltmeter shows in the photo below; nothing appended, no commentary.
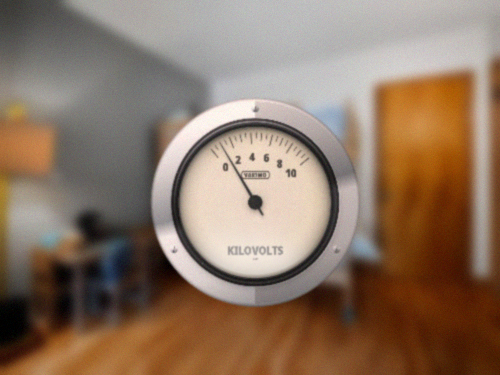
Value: 1 kV
